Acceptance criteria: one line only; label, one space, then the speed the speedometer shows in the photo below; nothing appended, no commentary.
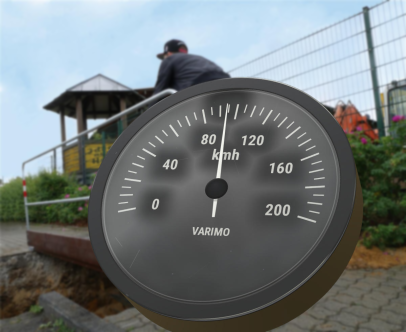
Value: 95 km/h
